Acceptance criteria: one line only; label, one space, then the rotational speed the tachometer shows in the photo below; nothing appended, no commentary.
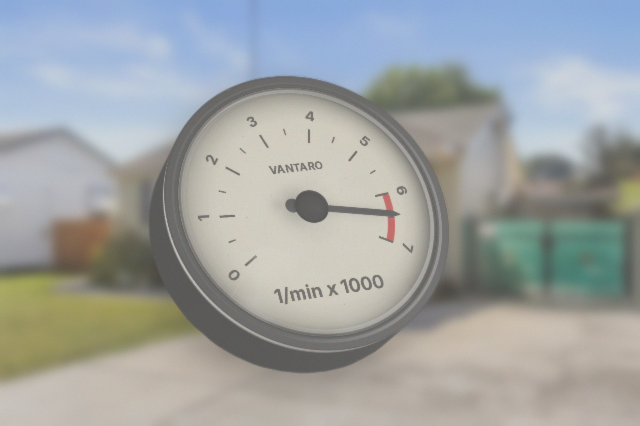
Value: 6500 rpm
